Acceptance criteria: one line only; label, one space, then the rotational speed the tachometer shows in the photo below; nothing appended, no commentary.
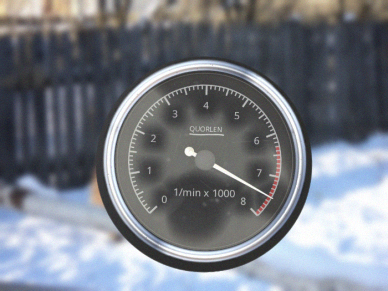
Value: 7500 rpm
